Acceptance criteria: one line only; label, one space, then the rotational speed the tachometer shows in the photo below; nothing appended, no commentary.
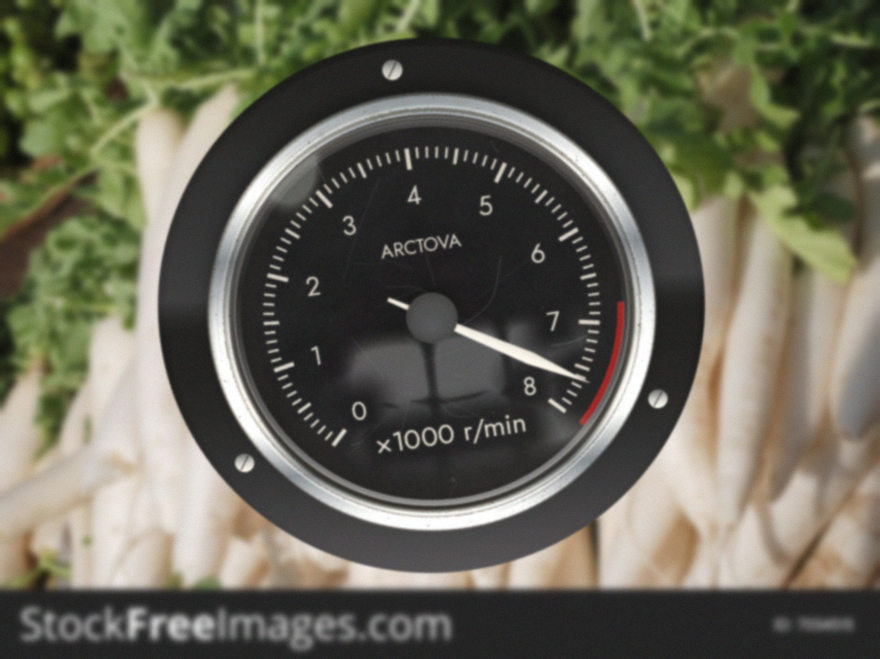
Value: 7600 rpm
